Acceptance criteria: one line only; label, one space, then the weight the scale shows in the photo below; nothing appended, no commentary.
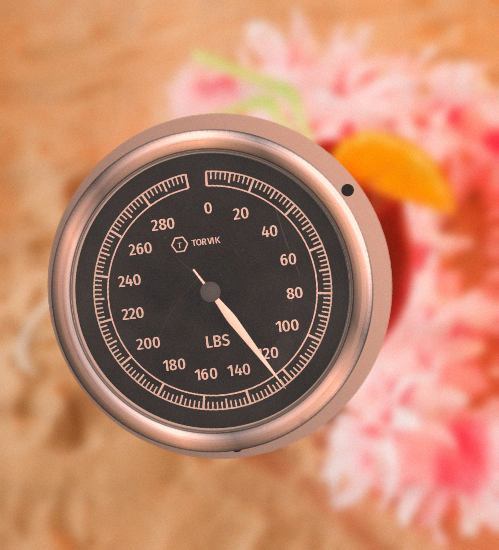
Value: 124 lb
